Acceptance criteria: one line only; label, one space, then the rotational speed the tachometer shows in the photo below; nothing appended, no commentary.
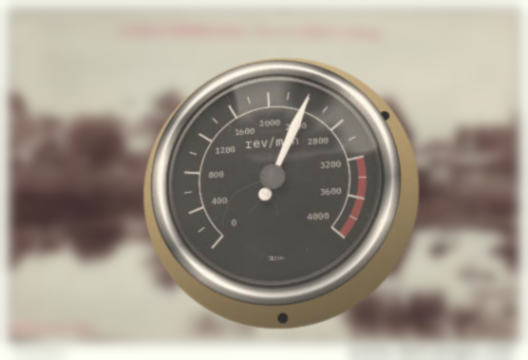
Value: 2400 rpm
